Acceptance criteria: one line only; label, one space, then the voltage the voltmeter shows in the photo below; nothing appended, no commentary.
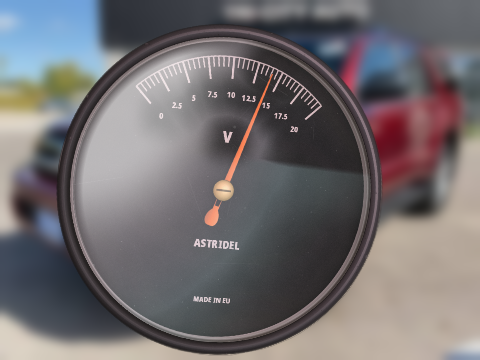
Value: 14 V
